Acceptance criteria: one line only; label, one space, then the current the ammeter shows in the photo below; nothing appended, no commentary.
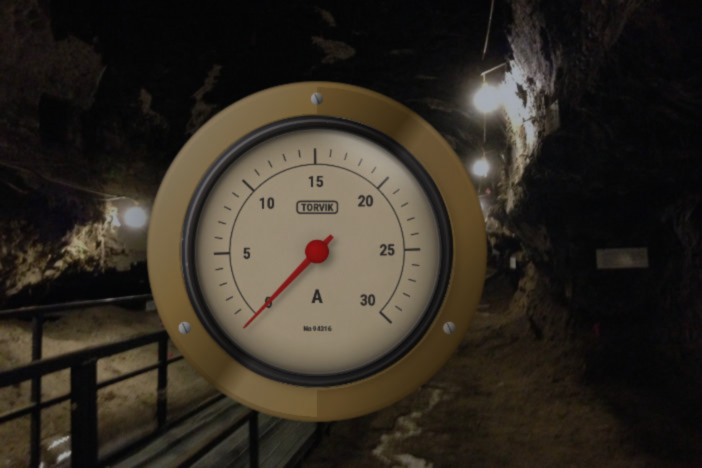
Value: 0 A
